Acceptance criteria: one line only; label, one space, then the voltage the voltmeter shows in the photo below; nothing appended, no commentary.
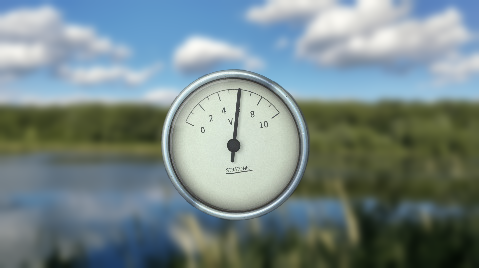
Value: 6 V
